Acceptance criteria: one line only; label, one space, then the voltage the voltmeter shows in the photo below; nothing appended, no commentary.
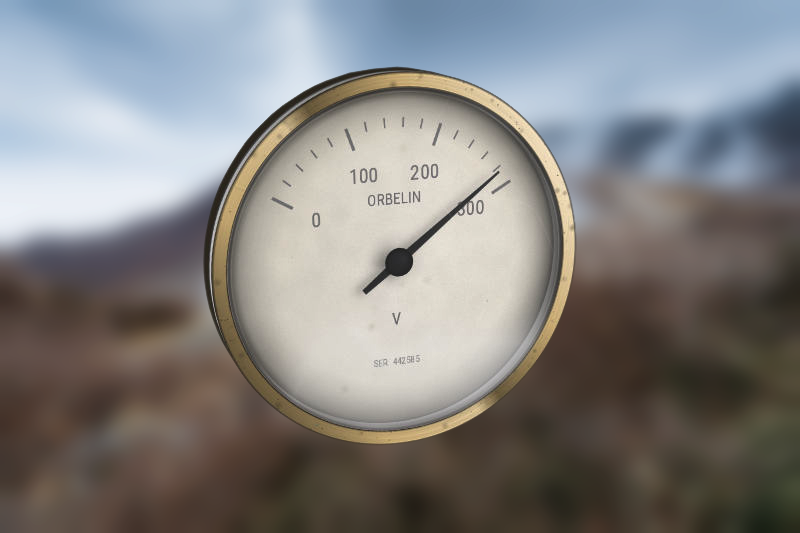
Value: 280 V
